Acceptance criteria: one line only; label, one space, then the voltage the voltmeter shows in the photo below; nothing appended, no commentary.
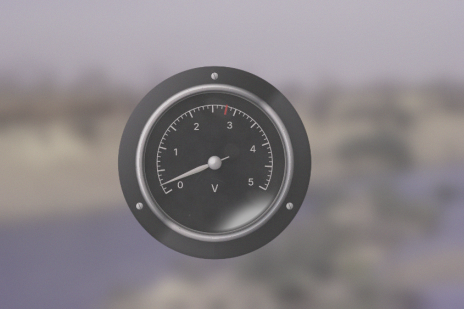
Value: 0.2 V
